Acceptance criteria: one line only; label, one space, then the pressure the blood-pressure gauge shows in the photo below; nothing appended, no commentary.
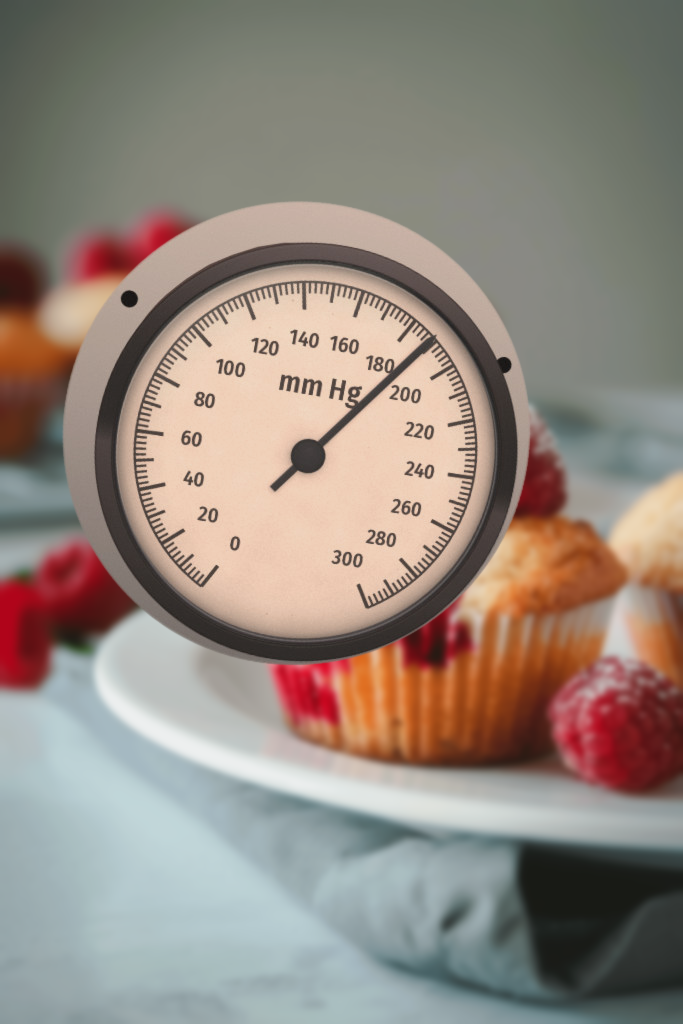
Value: 188 mmHg
